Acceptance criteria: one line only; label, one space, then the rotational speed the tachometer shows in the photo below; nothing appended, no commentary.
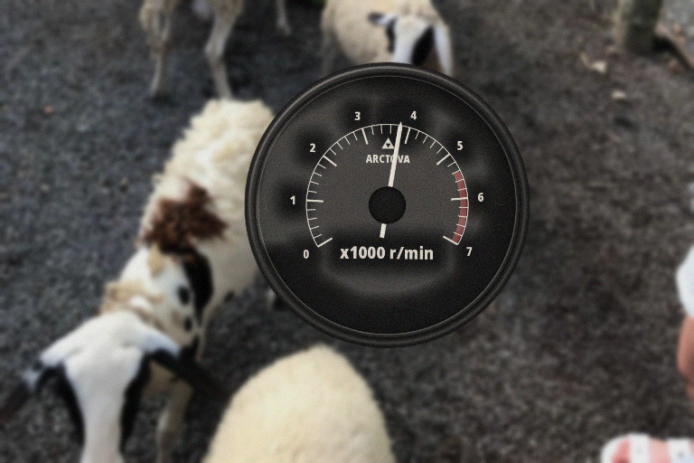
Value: 3800 rpm
